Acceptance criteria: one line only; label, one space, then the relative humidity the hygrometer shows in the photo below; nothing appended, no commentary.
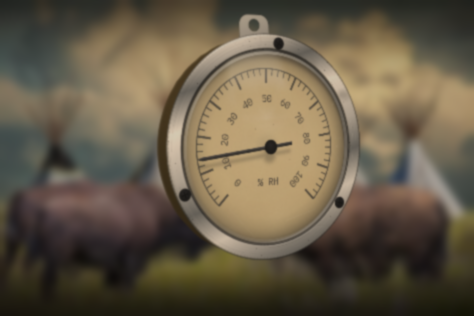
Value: 14 %
